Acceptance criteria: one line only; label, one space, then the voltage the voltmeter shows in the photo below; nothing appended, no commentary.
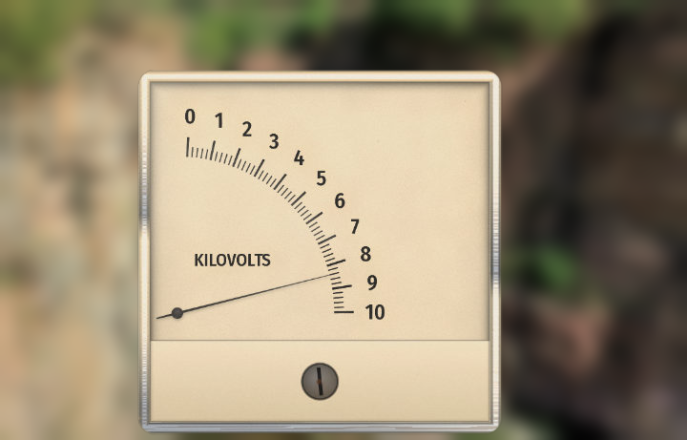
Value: 8.4 kV
